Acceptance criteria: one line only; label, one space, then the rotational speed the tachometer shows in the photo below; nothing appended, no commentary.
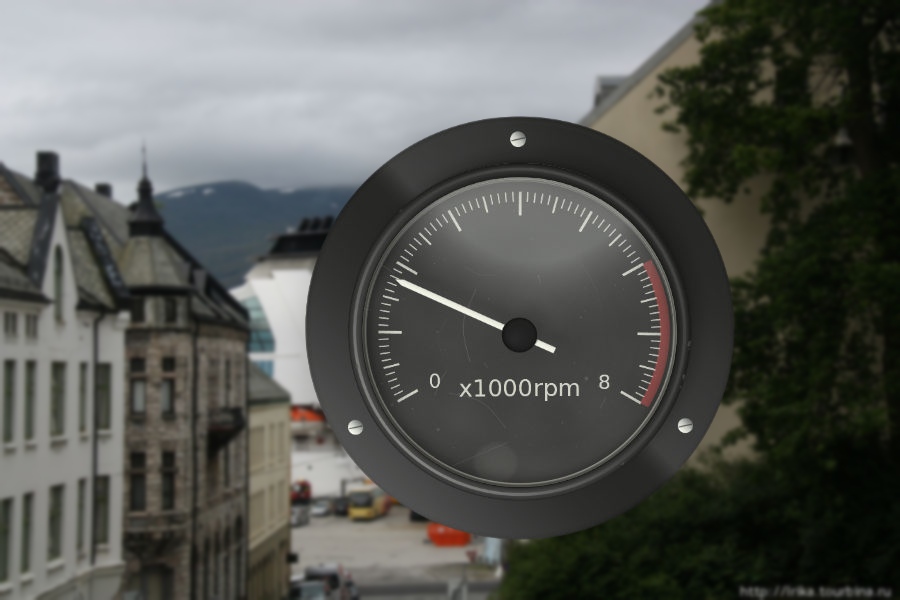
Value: 1800 rpm
